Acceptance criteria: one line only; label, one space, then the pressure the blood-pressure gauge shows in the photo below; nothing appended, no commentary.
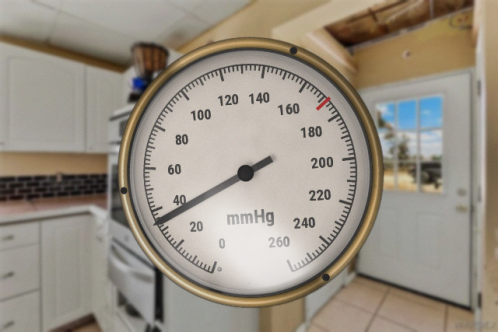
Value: 34 mmHg
